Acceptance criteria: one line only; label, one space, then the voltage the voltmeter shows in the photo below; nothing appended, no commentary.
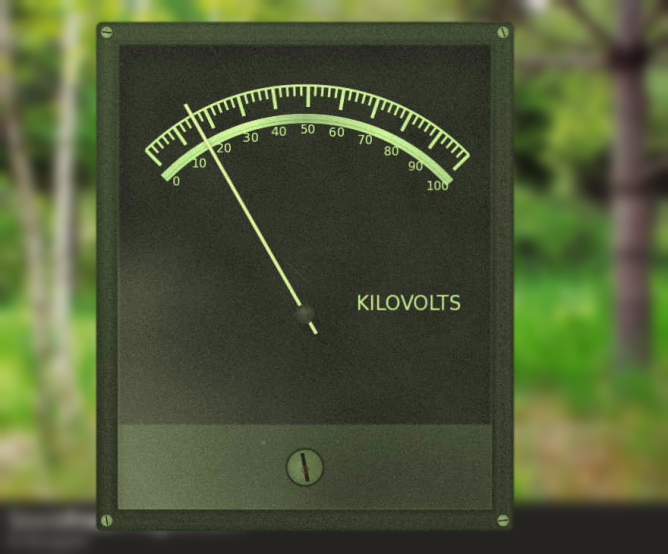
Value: 16 kV
